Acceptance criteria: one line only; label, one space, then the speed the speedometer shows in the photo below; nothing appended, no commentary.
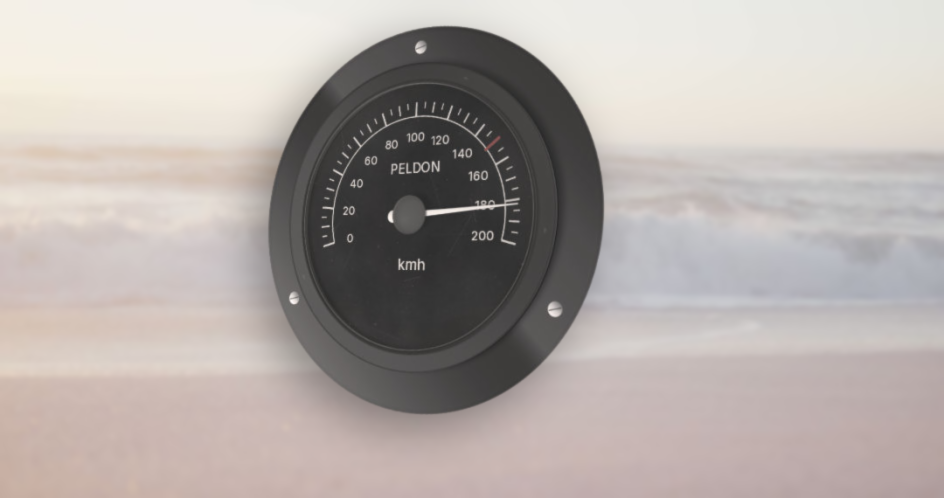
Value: 182.5 km/h
